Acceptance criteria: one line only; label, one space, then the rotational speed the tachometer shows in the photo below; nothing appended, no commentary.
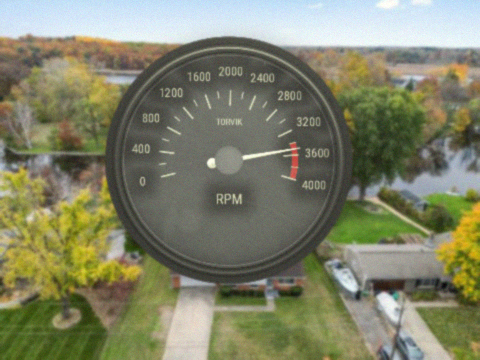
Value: 3500 rpm
